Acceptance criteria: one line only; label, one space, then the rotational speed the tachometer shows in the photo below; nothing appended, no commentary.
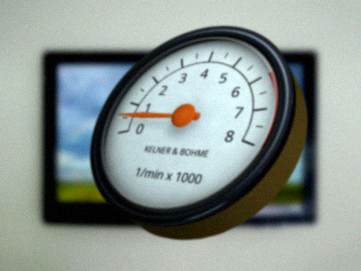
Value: 500 rpm
